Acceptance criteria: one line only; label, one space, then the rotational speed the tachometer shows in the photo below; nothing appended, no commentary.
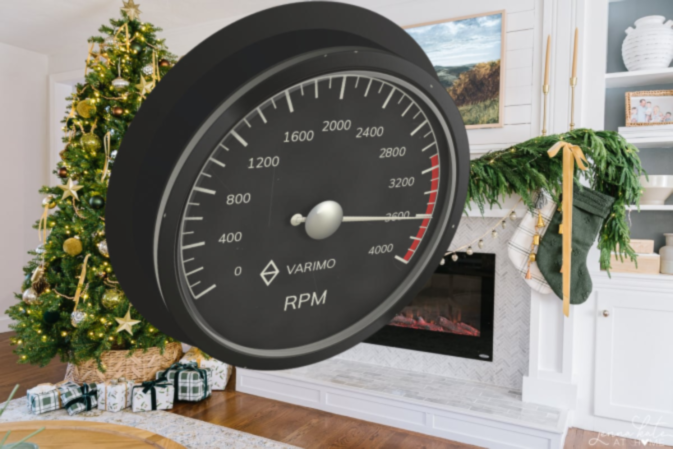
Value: 3600 rpm
